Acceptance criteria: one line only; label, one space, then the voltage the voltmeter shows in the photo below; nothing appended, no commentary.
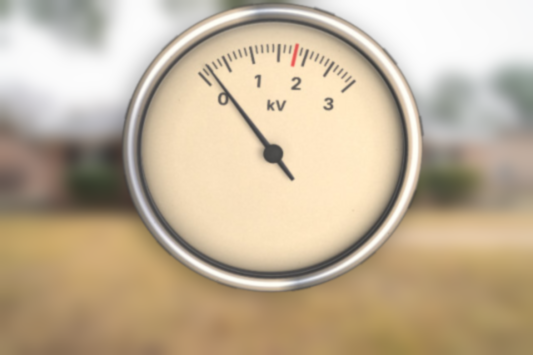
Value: 0.2 kV
